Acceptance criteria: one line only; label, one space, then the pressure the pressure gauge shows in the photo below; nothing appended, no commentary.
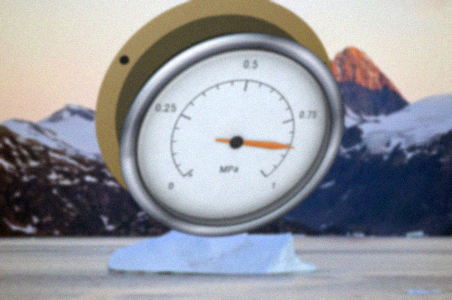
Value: 0.85 MPa
